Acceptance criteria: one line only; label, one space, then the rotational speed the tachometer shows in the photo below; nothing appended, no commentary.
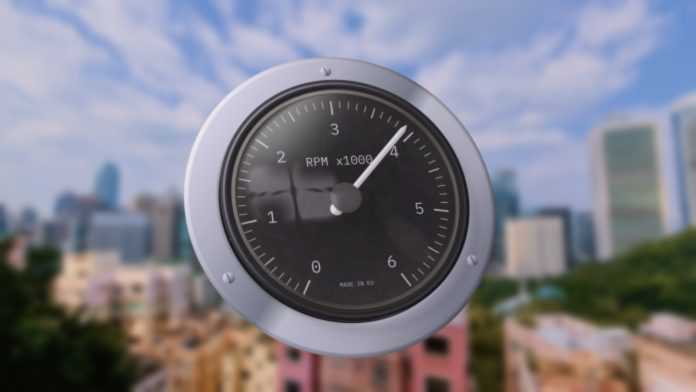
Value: 3900 rpm
